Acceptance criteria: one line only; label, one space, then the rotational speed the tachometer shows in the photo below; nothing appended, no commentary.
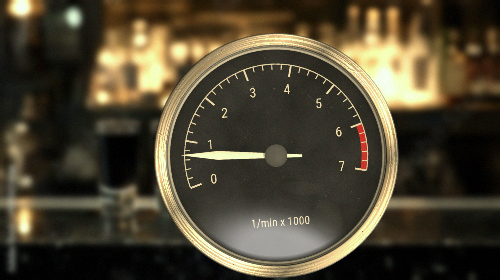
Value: 700 rpm
